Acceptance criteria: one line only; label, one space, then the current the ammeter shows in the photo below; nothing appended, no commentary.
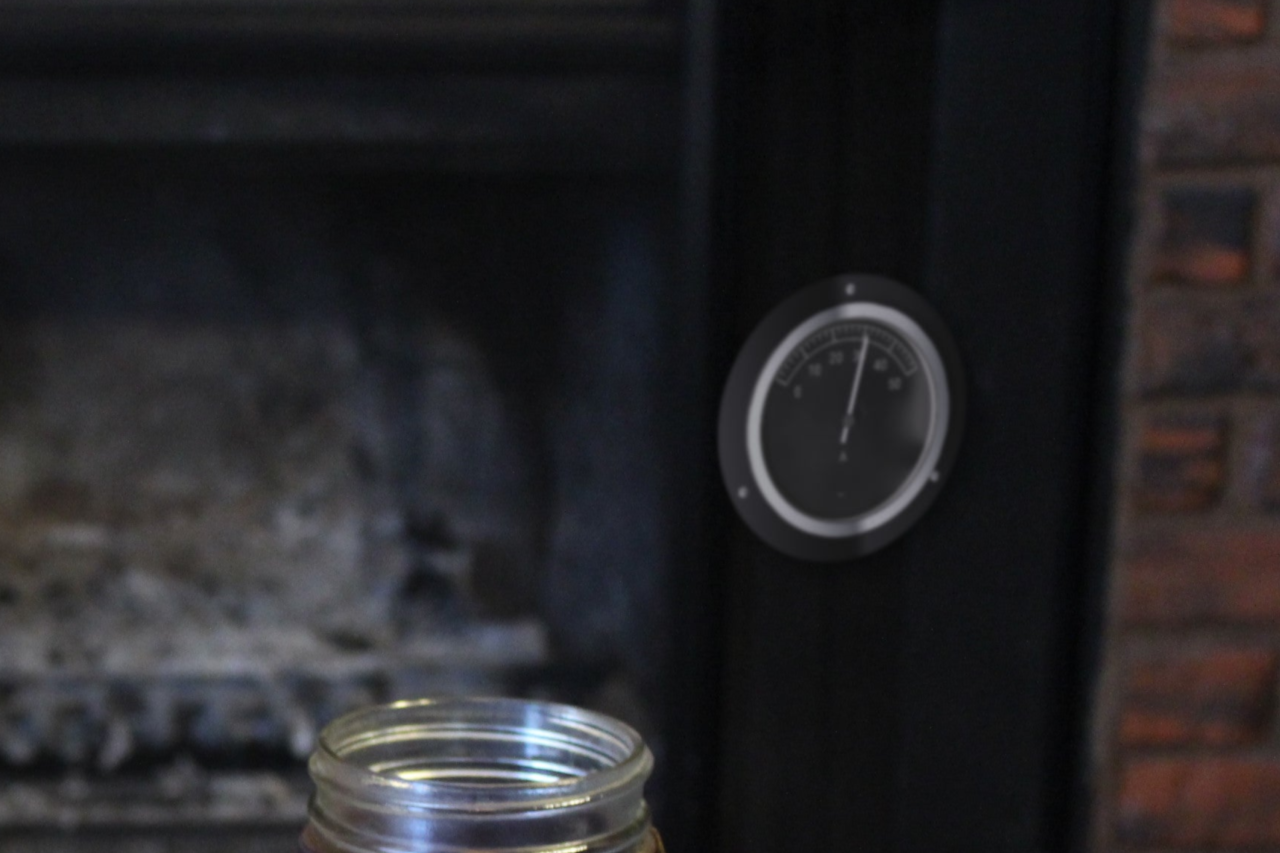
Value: 30 A
